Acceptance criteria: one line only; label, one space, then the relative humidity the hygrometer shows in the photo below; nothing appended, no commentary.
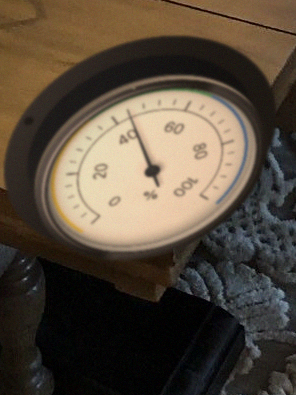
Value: 44 %
